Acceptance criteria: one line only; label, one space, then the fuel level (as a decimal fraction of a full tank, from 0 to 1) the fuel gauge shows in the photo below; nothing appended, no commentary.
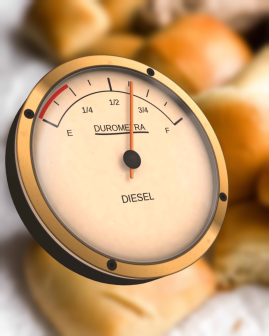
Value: 0.625
